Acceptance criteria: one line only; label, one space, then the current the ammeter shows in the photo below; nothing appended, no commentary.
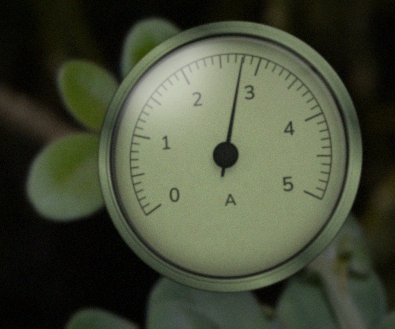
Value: 2.8 A
